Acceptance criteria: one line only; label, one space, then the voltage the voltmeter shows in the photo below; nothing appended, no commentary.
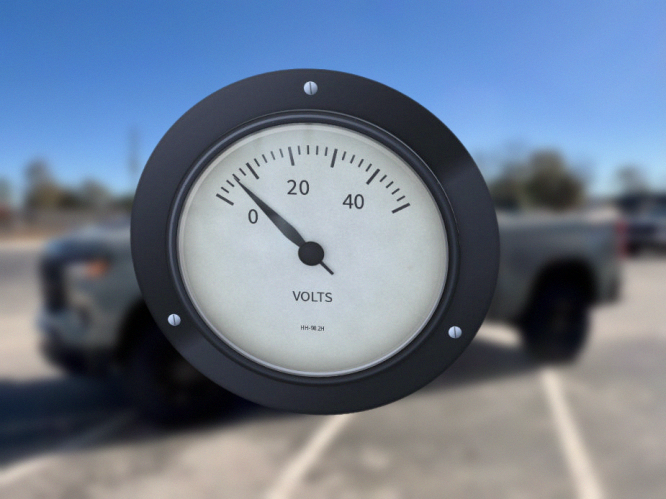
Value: 6 V
